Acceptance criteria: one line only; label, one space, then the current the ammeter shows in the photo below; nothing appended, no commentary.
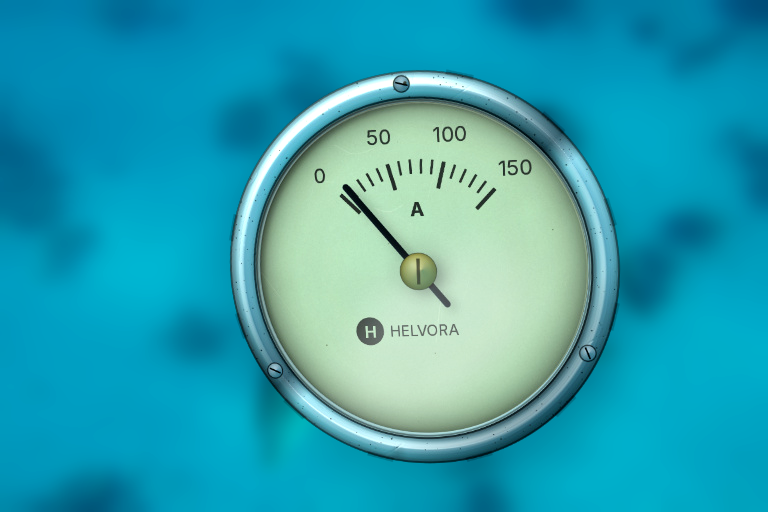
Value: 10 A
